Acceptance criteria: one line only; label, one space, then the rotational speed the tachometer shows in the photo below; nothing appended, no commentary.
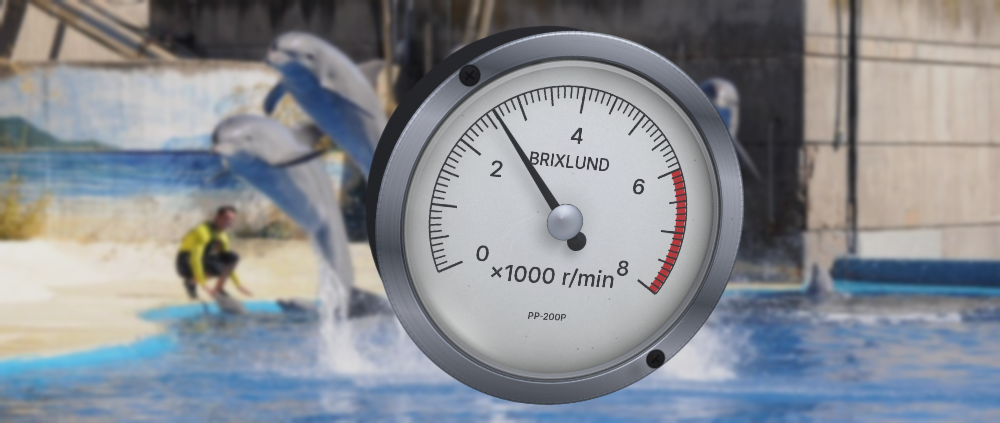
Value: 2600 rpm
